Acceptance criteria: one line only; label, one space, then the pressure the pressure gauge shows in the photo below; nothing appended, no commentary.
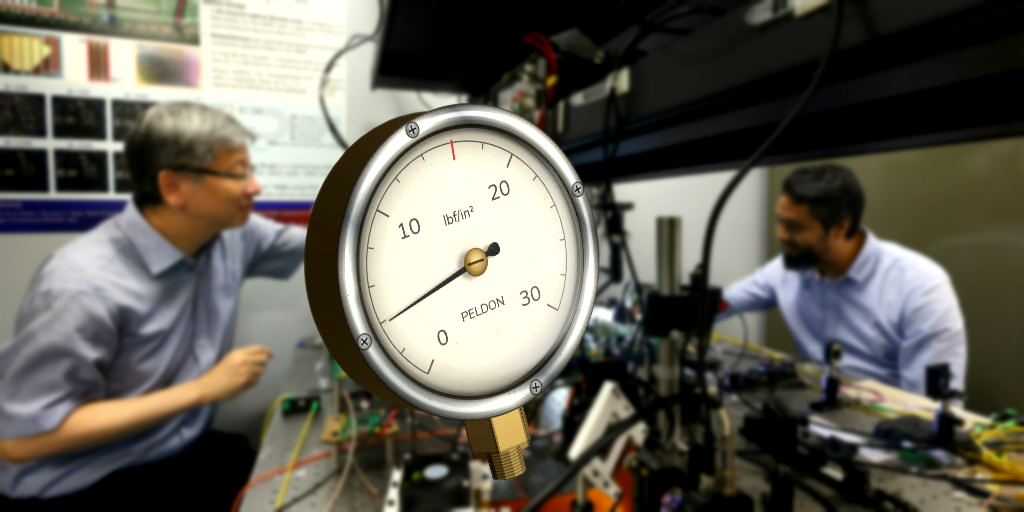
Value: 4 psi
